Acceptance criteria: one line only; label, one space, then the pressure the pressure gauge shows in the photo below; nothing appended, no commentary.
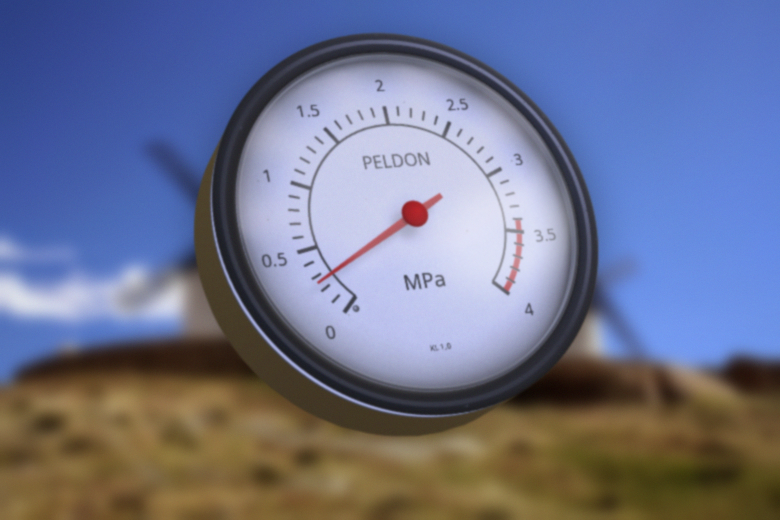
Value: 0.25 MPa
